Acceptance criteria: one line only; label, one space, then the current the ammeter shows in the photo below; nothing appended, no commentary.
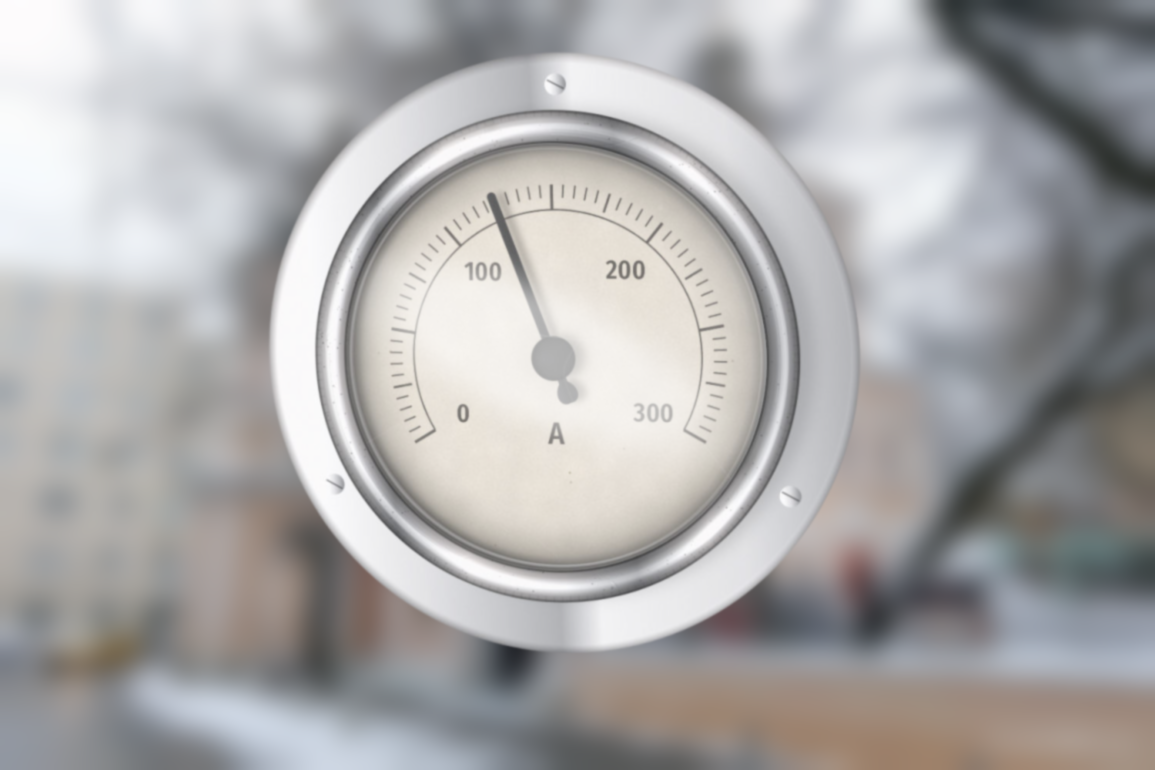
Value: 125 A
